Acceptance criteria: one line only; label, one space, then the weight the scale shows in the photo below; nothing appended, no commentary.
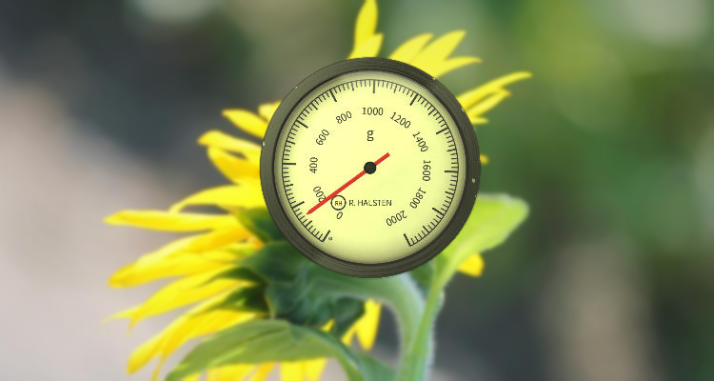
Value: 140 g
